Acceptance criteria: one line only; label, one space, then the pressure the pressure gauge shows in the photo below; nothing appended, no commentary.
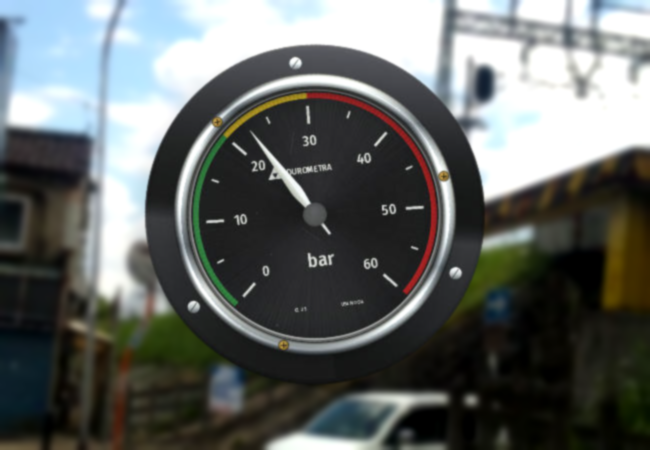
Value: 22.5 bar
